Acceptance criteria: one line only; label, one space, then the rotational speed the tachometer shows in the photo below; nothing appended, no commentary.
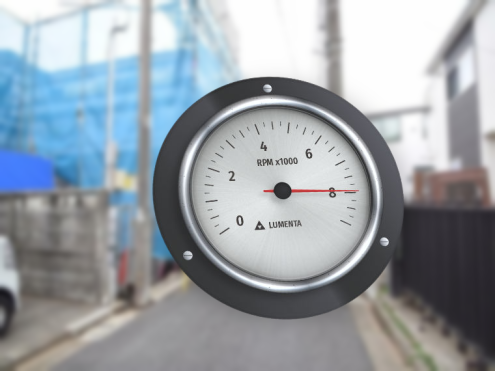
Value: 8000 rpm
